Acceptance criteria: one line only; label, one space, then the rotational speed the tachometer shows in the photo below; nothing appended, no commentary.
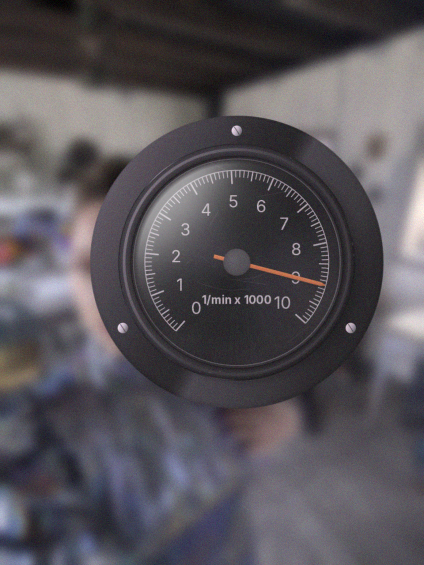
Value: 9000 rpm
